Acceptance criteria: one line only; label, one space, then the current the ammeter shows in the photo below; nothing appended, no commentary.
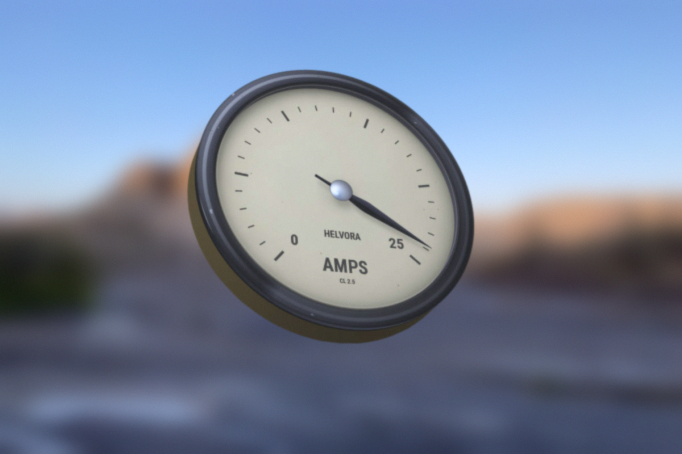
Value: 24 A
